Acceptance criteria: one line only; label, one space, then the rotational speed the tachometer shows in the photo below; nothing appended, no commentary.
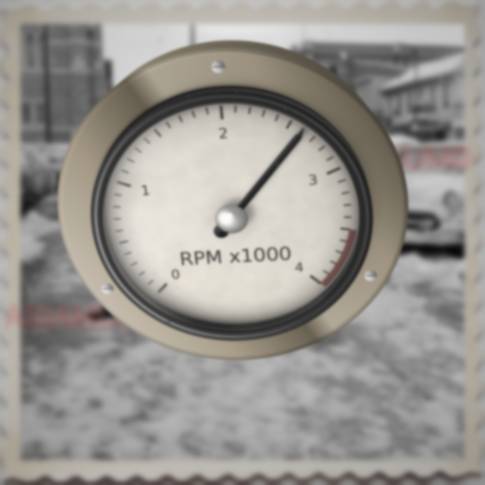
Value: 2600 rpm
